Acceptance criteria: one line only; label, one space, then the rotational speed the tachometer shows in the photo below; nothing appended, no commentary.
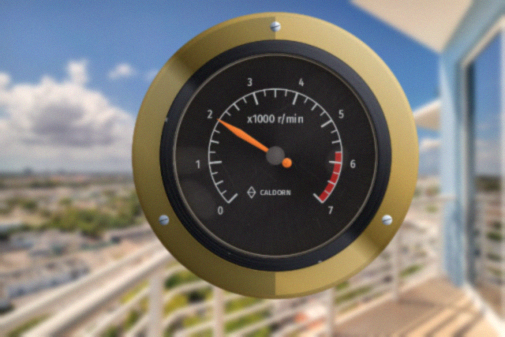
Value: 2000 rpm
